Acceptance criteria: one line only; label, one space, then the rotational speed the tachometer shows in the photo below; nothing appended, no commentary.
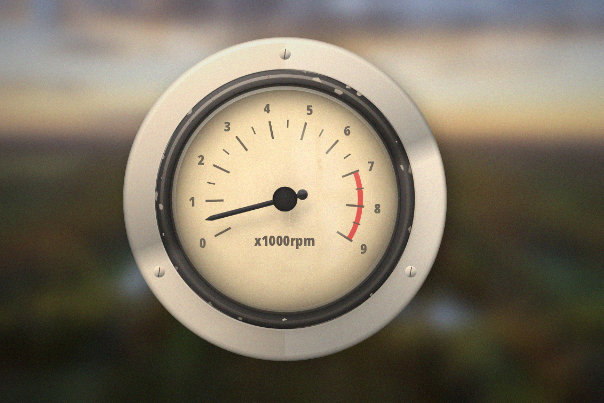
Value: 500 rpm
